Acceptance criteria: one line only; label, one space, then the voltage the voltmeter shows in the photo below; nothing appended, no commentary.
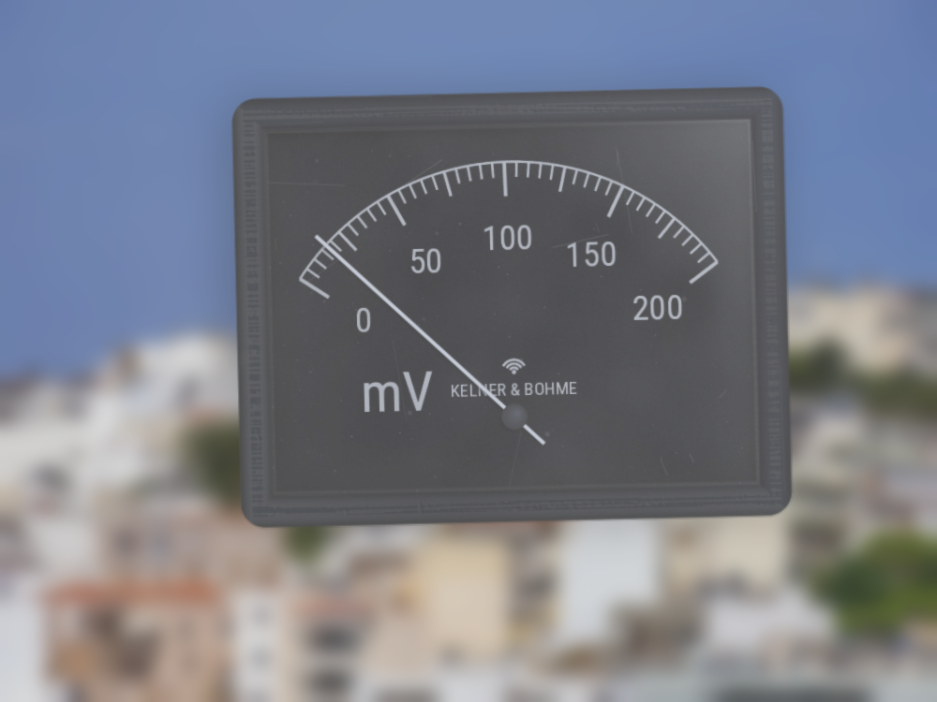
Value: 17.5 mV
